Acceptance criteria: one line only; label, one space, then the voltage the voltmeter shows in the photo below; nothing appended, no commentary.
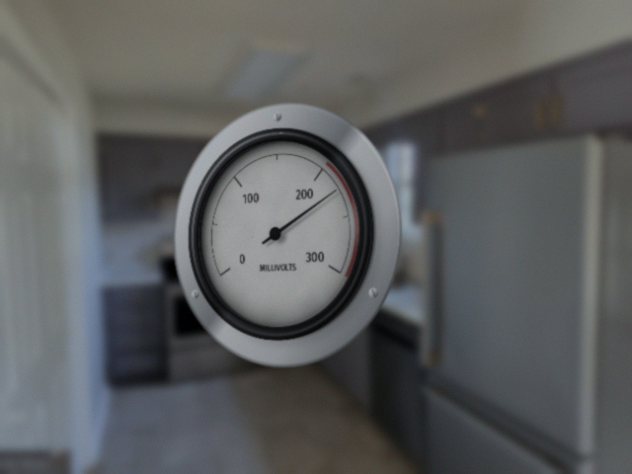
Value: 225 mV
